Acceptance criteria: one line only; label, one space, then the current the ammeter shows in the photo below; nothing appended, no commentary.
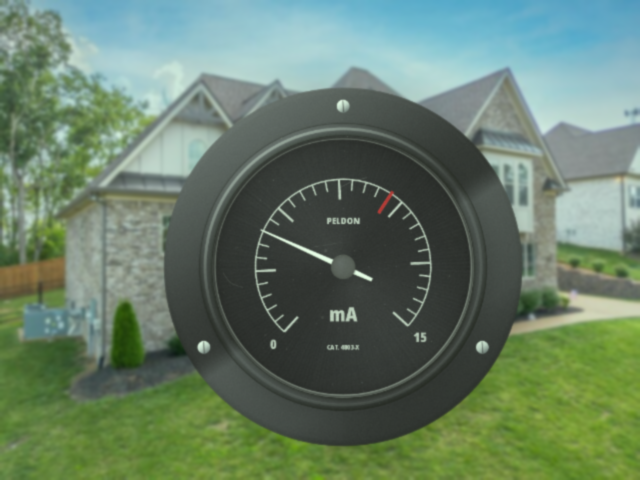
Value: 4 mA
